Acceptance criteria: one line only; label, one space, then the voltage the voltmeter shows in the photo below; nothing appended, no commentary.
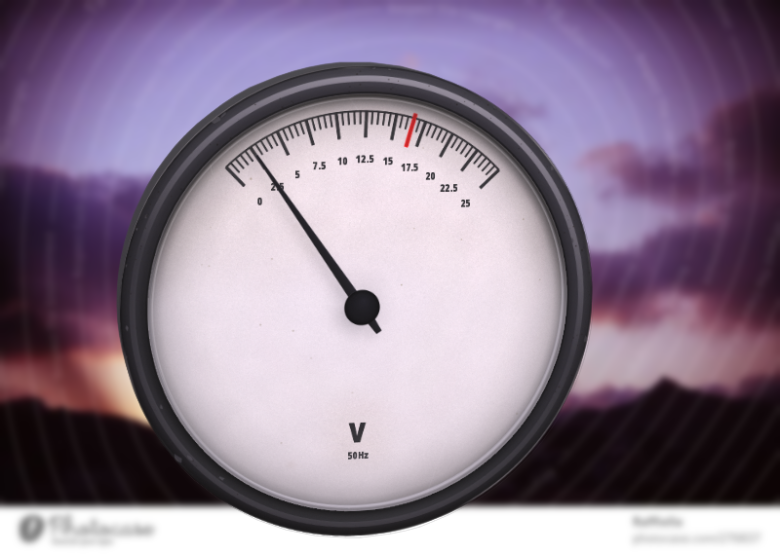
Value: 2.5 V
